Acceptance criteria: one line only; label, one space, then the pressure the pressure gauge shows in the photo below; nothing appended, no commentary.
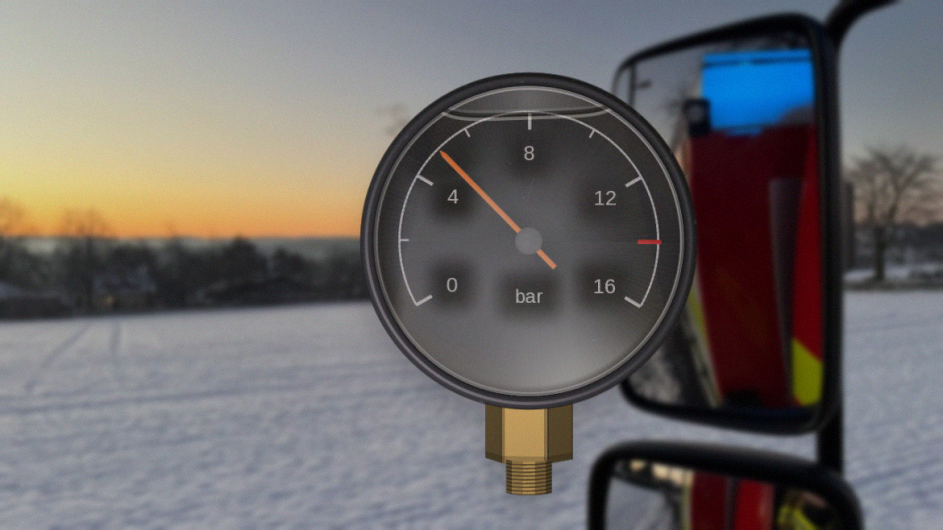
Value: 5 bar
